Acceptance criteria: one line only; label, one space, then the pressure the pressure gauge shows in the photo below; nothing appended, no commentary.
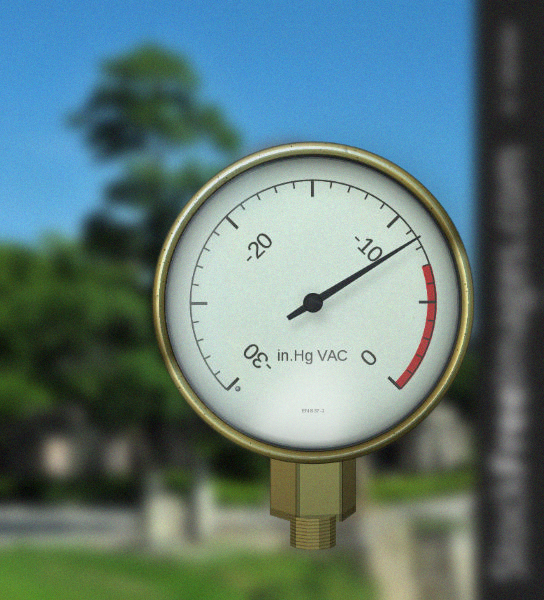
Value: -8.5 inHg
